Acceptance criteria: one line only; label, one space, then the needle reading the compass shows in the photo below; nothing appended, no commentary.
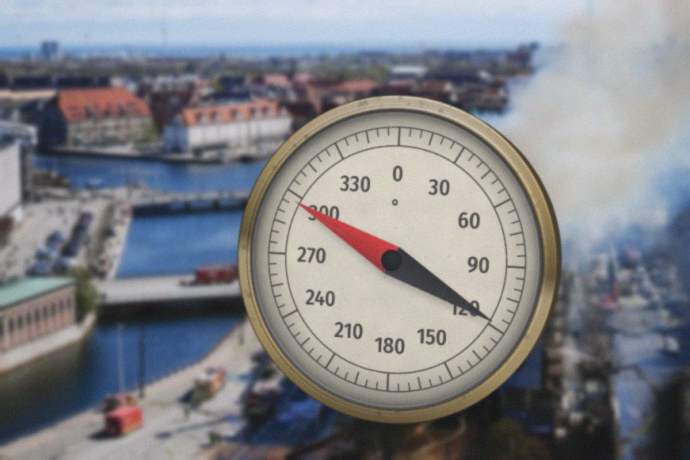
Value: 297.5 °
